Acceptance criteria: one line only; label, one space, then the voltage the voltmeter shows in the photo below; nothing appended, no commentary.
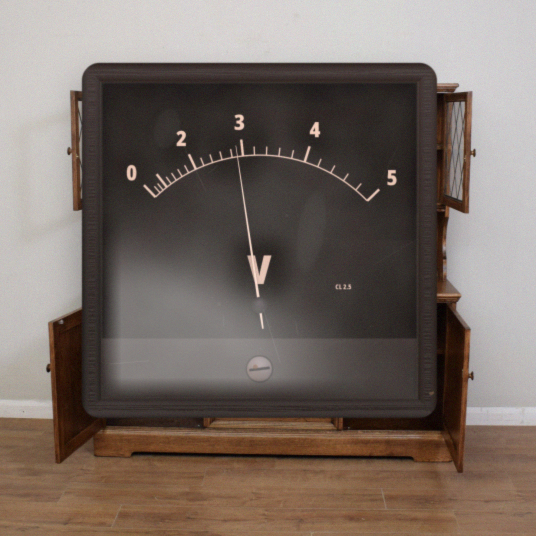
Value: 2.9 V
